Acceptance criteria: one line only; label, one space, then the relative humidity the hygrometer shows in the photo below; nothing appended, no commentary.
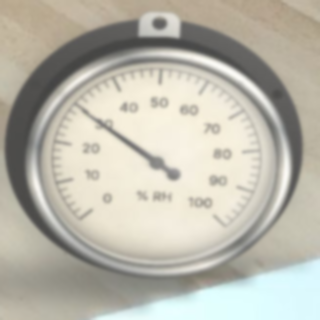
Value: 30 %
